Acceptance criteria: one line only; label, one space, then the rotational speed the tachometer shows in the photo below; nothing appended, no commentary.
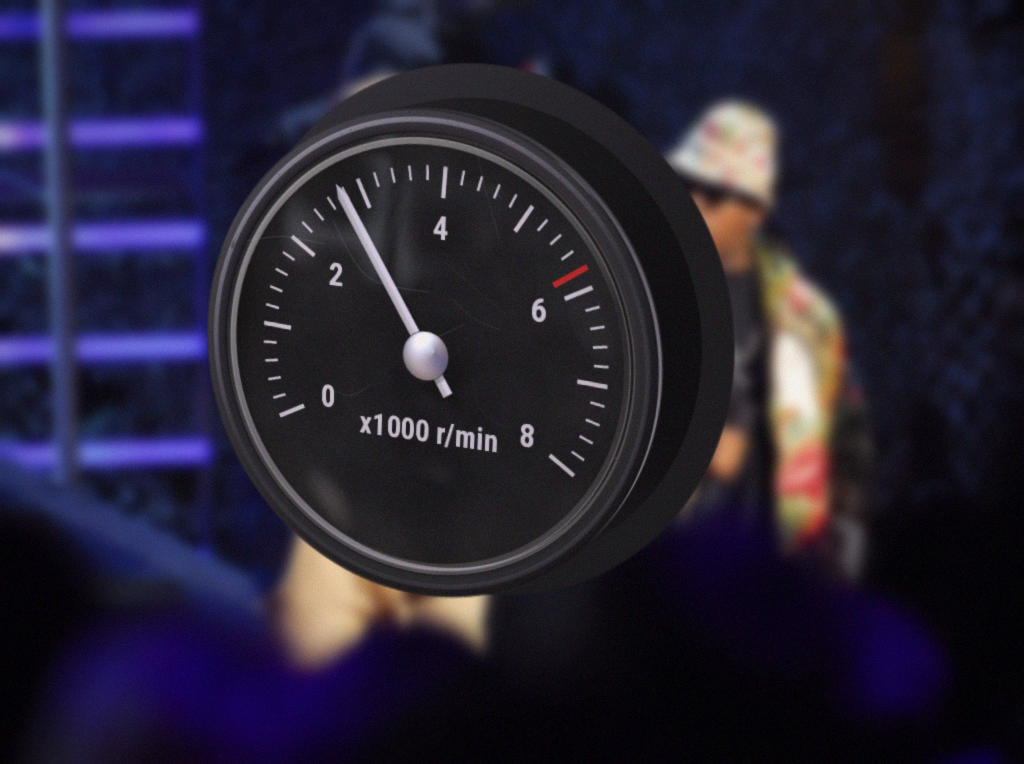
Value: 2800 rpm
